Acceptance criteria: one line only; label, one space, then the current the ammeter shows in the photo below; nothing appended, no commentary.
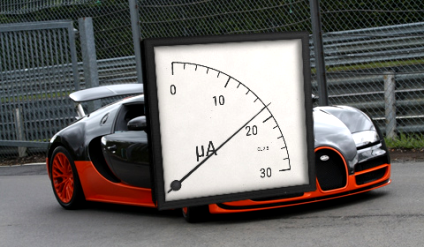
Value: 18 µA
